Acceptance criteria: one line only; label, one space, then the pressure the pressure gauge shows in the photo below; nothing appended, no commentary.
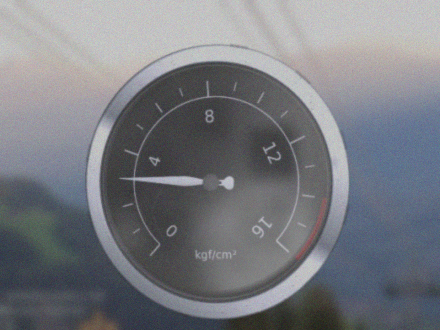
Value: 3 kg/cm²
